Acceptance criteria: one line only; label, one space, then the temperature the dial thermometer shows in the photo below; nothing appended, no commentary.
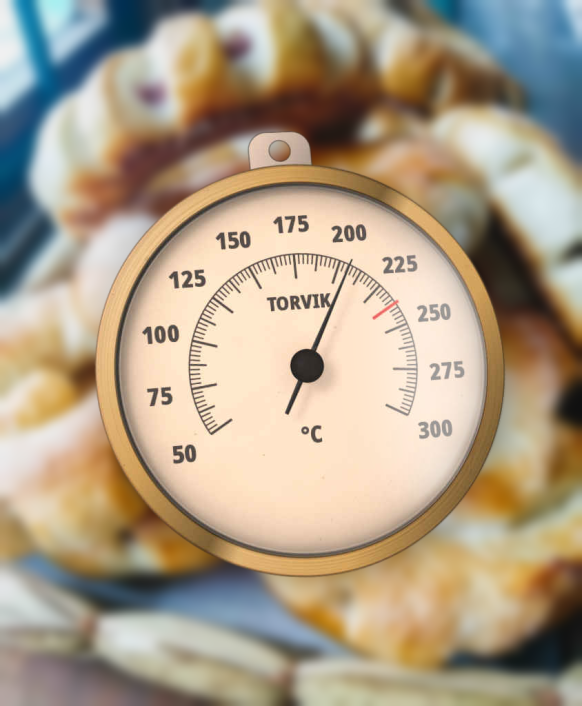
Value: 205 °C
